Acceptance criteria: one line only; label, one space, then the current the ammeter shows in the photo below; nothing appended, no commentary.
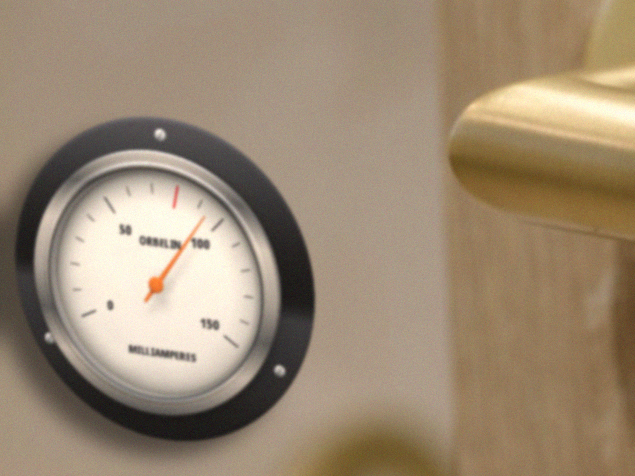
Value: 95 mA
